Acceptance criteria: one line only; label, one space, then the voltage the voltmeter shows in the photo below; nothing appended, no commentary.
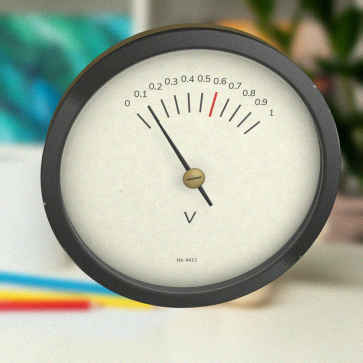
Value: 0.1 V
